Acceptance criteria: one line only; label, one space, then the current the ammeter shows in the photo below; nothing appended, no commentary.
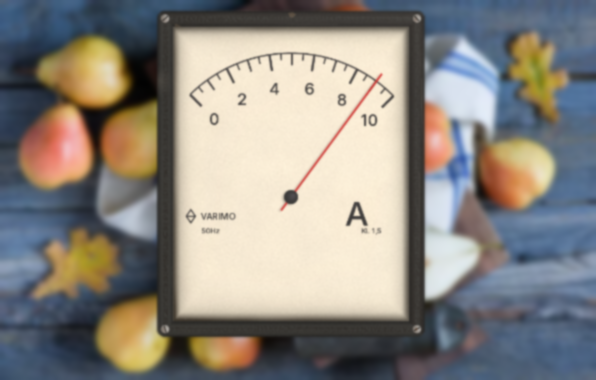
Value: 9 A
